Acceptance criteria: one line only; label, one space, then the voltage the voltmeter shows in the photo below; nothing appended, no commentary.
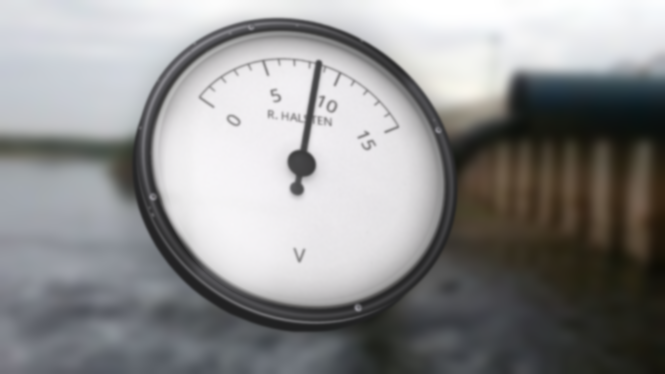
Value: 8.5 V
